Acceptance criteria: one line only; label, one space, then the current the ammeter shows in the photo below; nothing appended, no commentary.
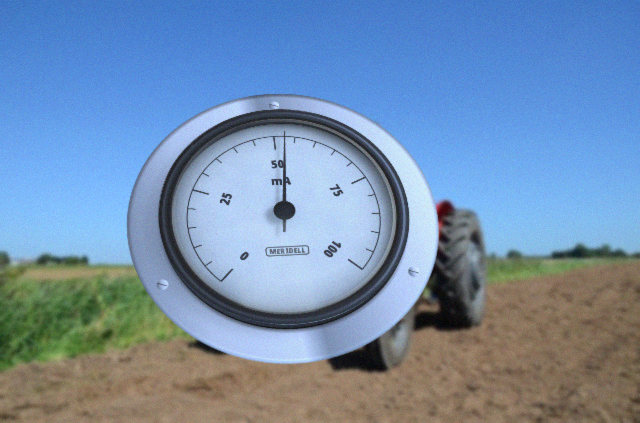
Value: 52.5 mA
